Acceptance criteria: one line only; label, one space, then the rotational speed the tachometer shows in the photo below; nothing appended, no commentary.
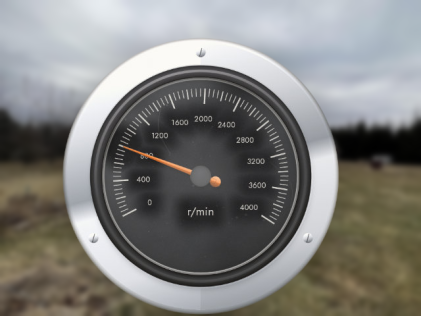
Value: 800 rpm
